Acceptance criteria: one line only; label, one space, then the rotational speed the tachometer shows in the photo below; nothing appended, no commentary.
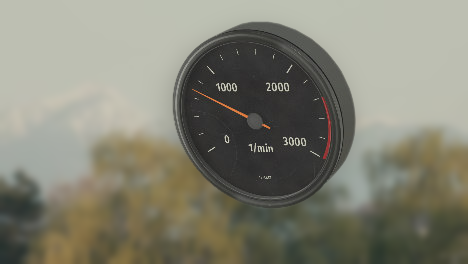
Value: 700 rpm
